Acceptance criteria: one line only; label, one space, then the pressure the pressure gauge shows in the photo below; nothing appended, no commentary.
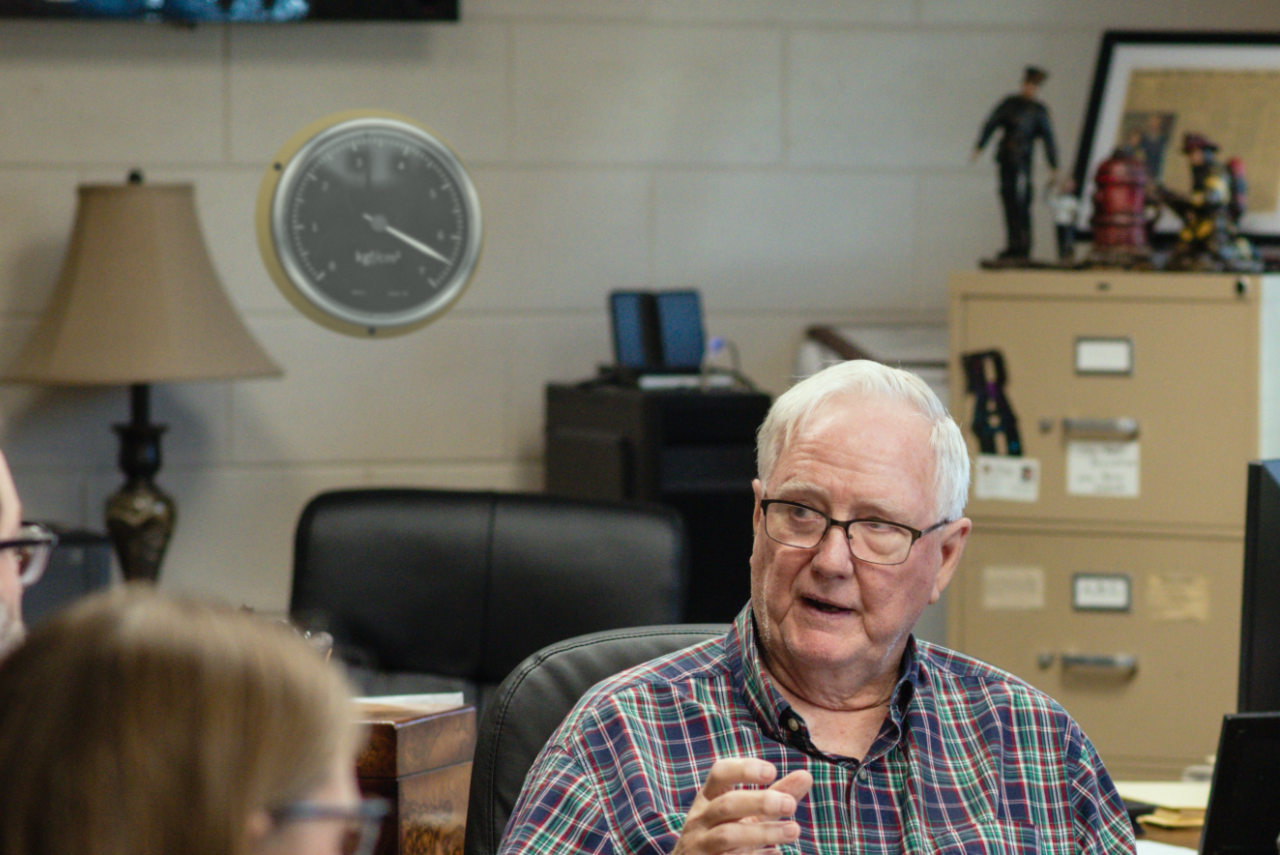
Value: 6.5 kg/cm²
